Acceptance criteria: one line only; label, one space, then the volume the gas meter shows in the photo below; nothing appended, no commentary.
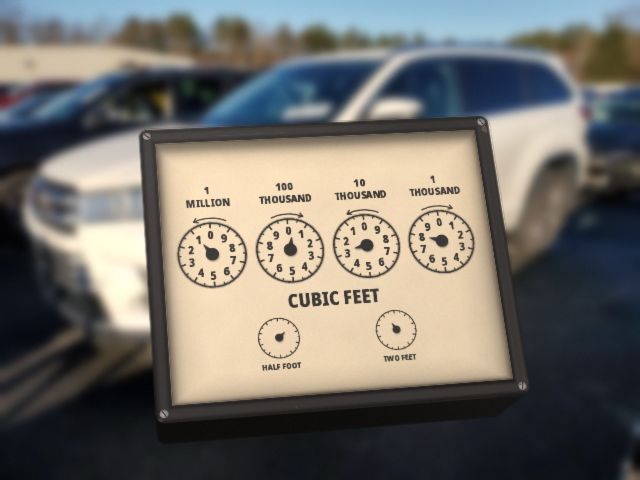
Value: 102800 ft³
